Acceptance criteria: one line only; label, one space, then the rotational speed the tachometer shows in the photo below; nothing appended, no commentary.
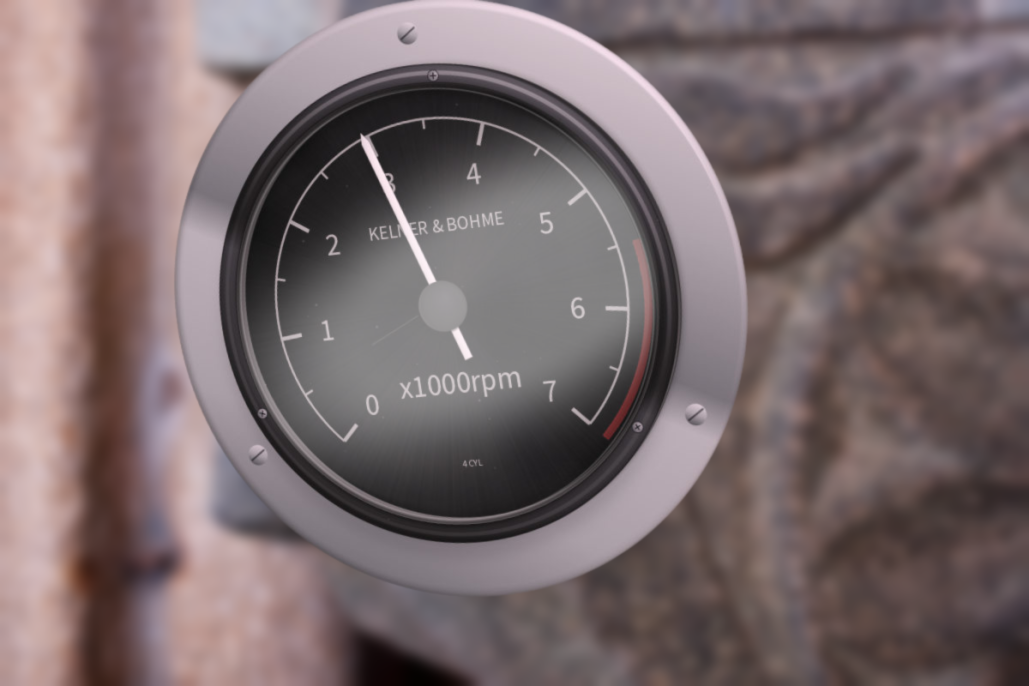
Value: 3000 rpm
